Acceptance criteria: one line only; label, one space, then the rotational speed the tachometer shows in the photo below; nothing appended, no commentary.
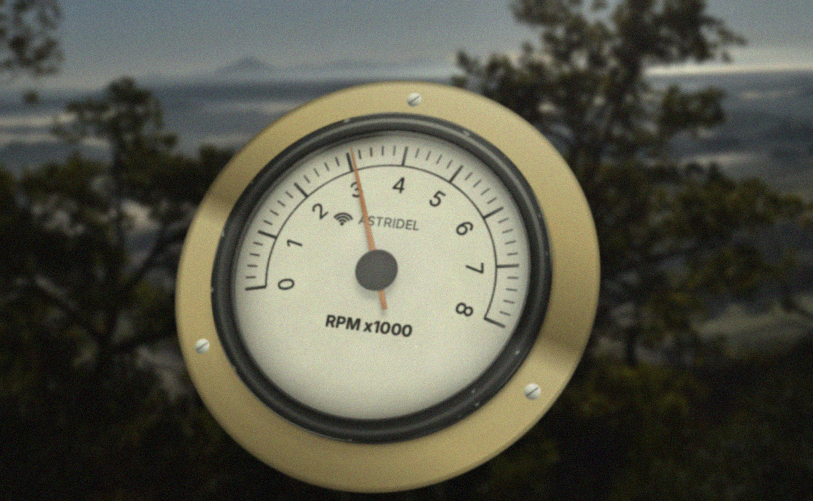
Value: 3100 rpm
